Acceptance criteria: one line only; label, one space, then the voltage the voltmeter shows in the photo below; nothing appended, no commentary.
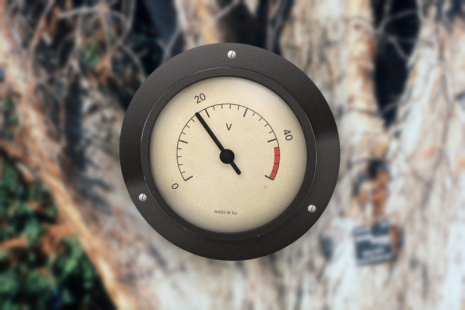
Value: 18 V
